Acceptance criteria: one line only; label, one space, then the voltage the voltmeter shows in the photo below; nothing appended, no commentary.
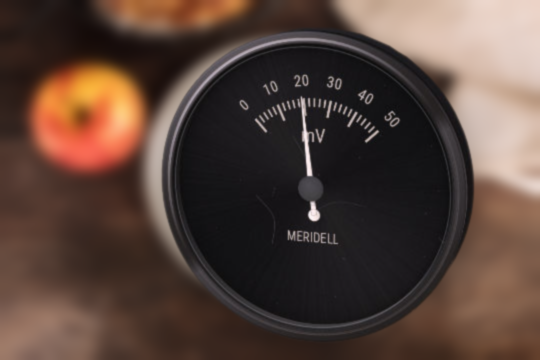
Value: 20 mV
